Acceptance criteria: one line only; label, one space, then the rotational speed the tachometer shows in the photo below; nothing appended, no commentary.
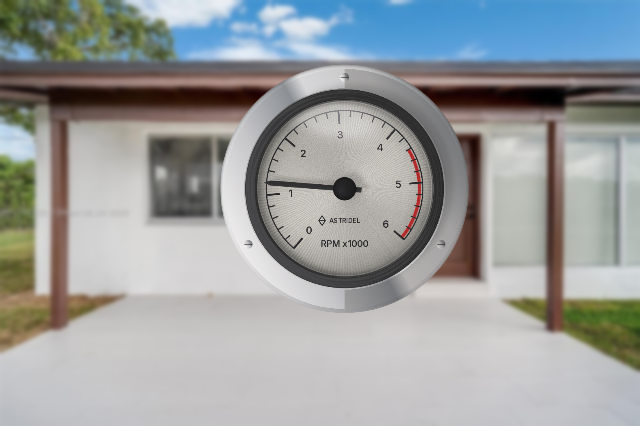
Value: 1200 rpm
